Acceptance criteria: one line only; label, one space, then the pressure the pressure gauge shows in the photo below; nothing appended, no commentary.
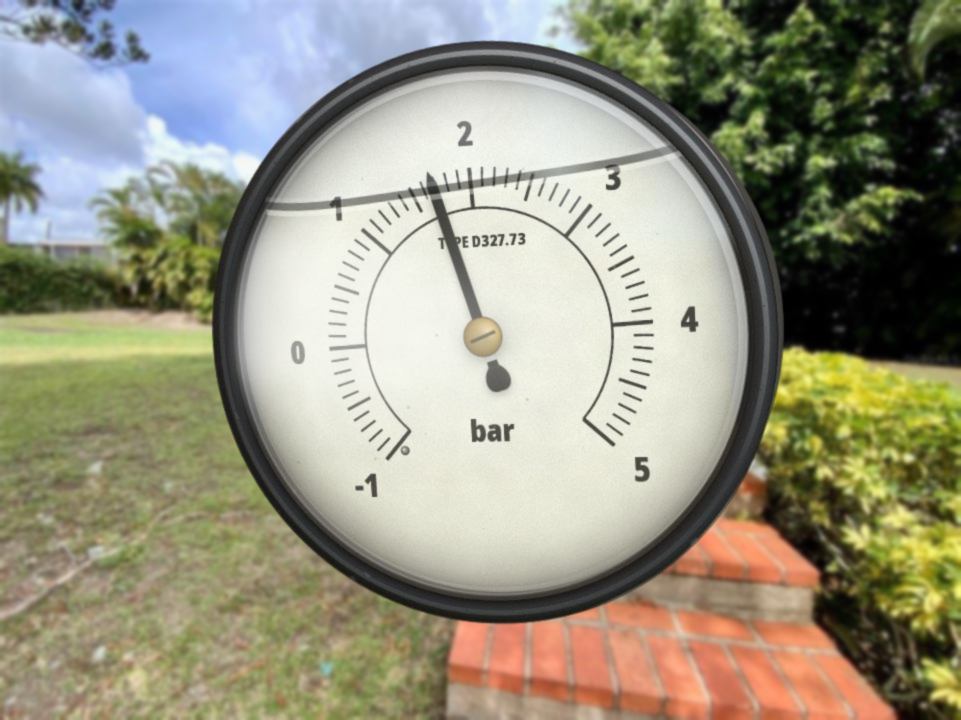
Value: 1.7 bar
